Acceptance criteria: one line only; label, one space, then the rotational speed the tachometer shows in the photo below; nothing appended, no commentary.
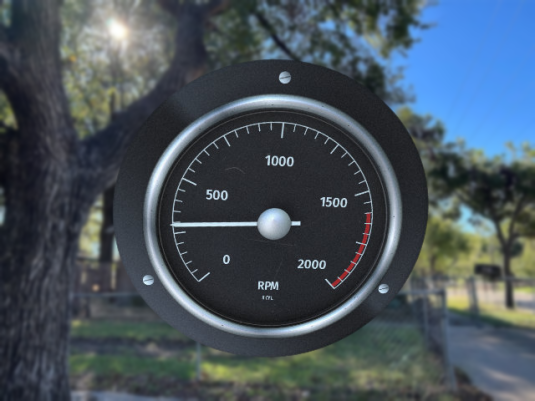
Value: 300 rpm
